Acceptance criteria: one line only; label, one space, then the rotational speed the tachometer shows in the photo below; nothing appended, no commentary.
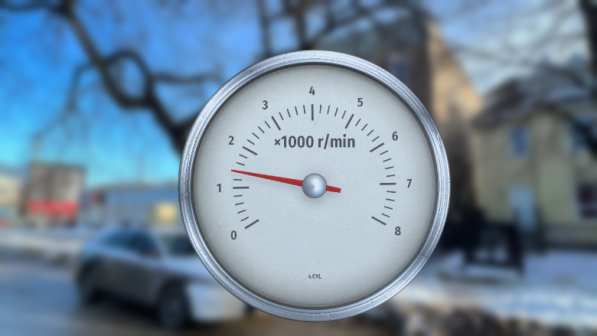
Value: 1400 rpm
